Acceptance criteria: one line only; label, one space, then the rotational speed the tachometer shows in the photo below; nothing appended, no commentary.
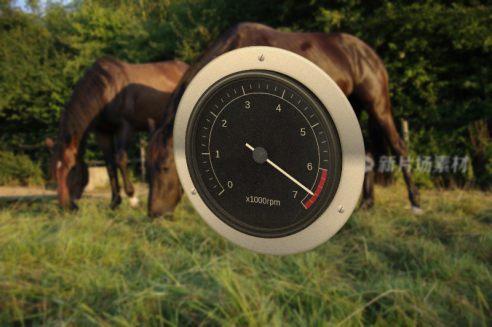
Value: 6600 rpm
